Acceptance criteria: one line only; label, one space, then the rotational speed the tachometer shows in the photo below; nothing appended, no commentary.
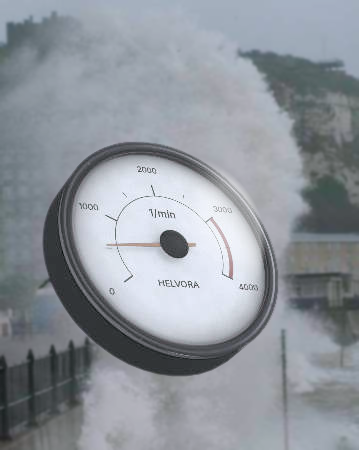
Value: 500 rpm
